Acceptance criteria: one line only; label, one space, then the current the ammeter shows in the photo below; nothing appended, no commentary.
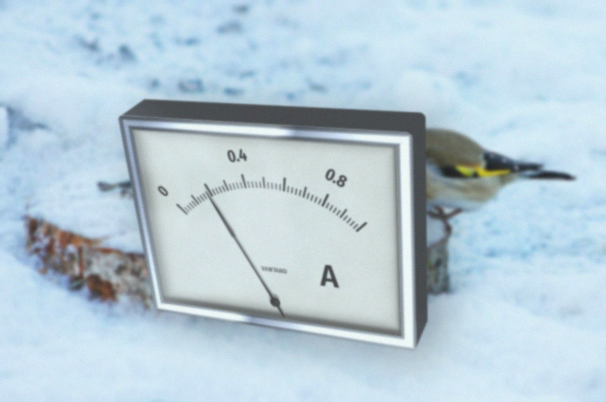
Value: 0.2 A
